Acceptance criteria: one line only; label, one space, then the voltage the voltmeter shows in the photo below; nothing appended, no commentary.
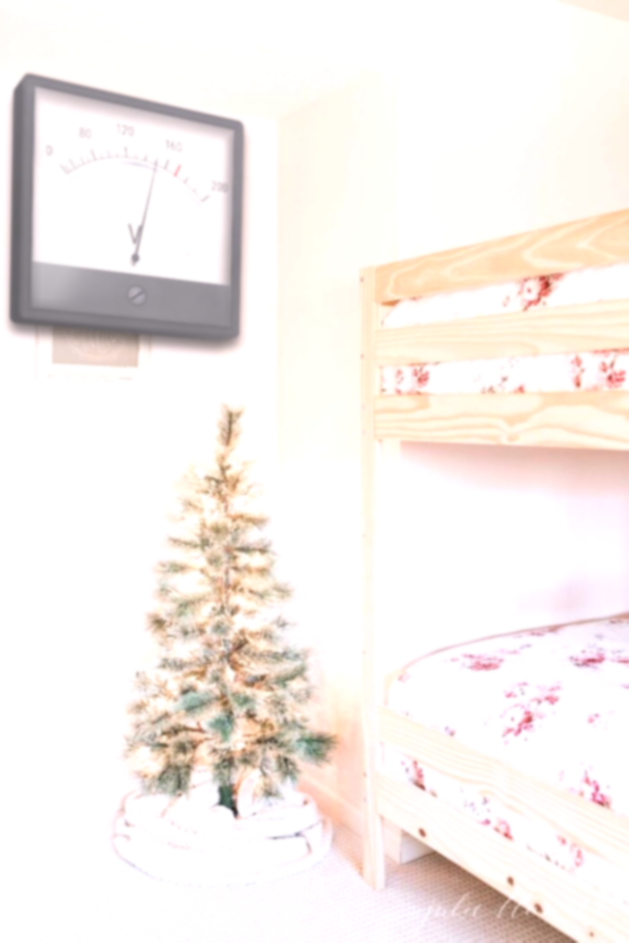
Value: 150 V
